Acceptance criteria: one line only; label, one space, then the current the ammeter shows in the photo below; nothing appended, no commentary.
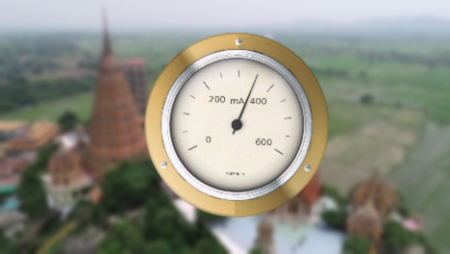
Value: 350 mA
